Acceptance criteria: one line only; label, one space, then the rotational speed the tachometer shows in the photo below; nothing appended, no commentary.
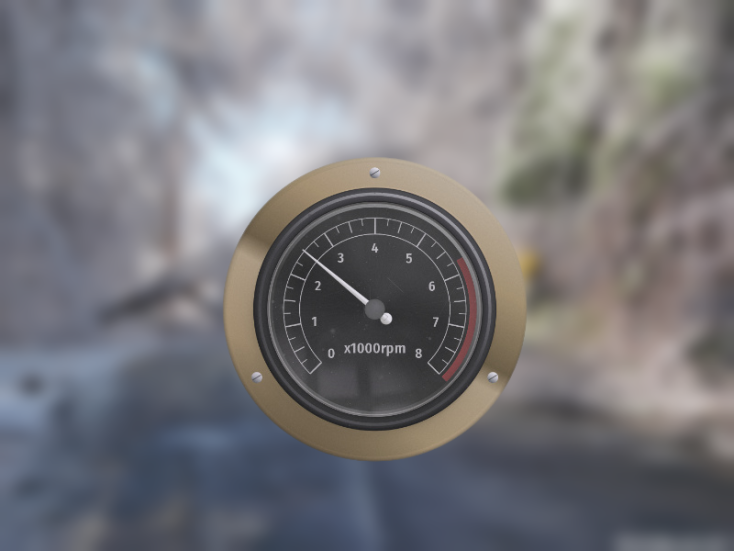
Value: 2500 rpm
